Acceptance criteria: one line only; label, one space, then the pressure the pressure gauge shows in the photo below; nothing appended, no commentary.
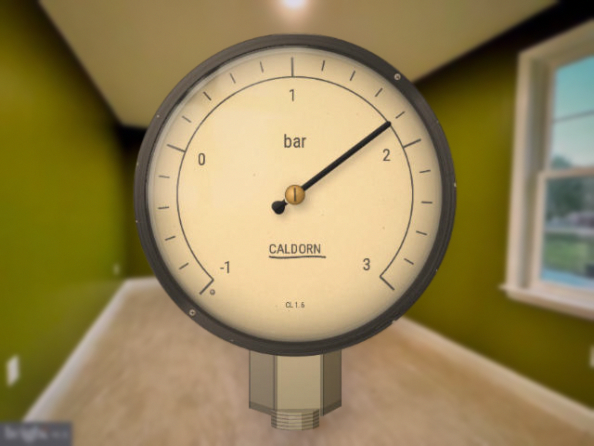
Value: 1.8 bar
